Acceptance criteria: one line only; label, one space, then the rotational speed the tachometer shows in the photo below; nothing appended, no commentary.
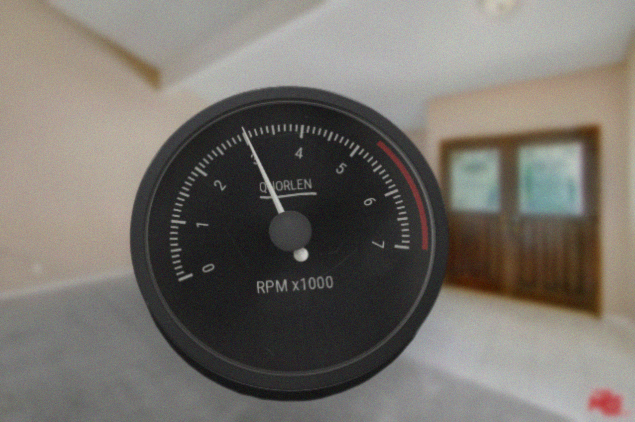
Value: 3000 rpm
